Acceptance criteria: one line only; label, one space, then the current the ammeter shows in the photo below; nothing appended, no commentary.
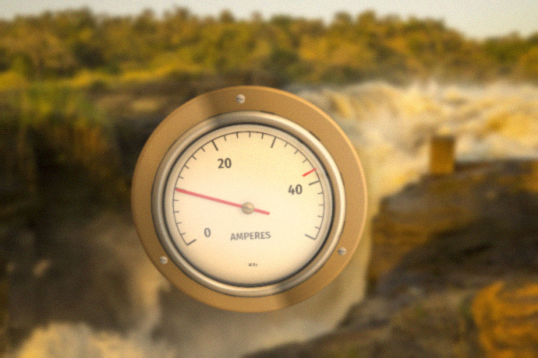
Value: 10 A
